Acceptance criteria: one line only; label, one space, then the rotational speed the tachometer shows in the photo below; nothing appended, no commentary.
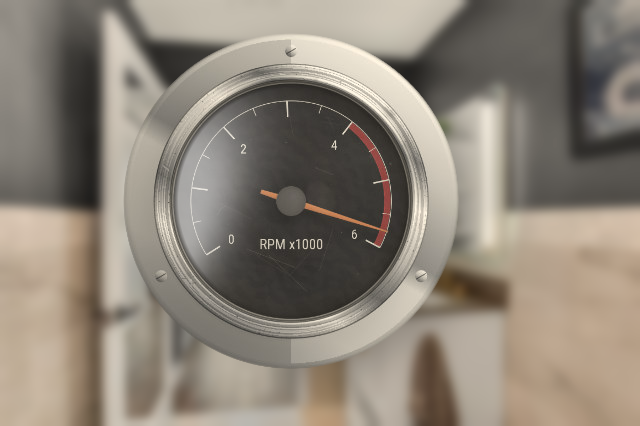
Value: 5750 rpm
